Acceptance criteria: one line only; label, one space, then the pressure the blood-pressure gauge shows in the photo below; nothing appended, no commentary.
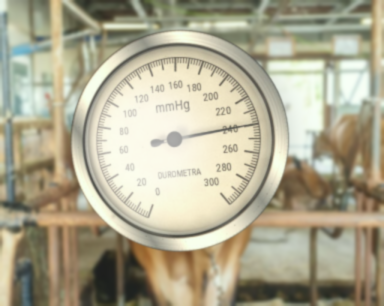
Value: 240 mmHg
